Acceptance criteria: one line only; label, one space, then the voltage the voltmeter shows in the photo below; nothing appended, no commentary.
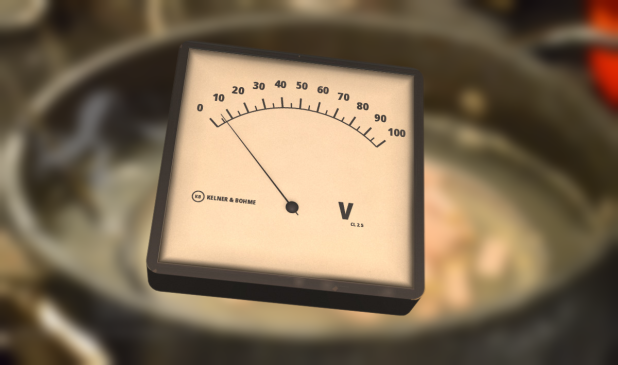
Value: 5 V
